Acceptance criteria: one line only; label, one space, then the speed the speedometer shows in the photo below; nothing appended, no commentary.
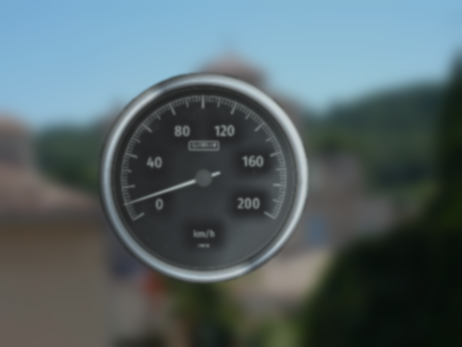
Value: 10 km/h
